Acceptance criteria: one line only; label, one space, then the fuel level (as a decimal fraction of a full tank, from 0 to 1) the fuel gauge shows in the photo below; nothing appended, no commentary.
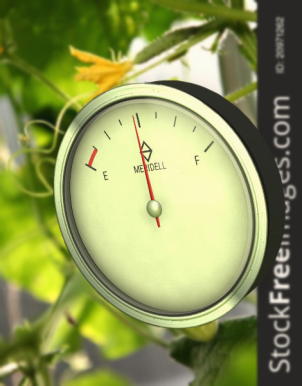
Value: 0.5
